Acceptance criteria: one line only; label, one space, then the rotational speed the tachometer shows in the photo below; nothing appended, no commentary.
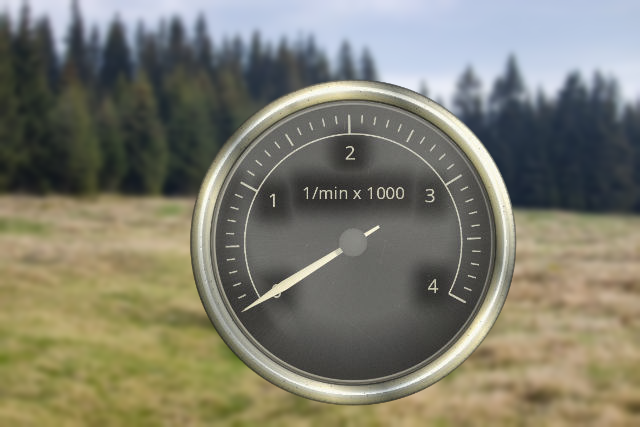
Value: 0 rpm
